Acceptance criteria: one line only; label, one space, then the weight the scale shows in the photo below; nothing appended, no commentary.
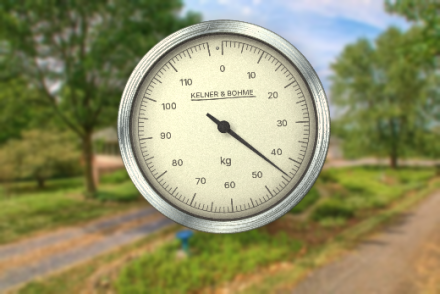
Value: 44 kg
